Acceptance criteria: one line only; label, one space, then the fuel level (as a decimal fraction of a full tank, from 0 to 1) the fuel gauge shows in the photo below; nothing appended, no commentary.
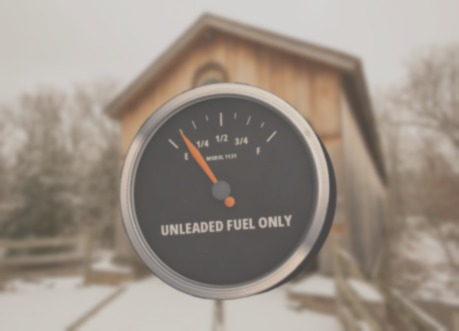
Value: 0.125
